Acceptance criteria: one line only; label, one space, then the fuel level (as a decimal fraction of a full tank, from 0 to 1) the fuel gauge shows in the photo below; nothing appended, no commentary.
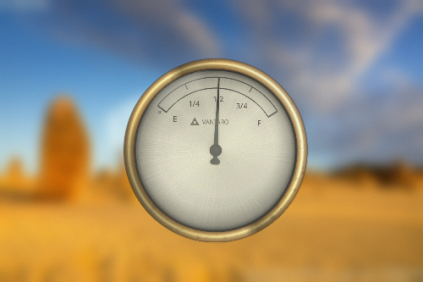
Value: 0.5
